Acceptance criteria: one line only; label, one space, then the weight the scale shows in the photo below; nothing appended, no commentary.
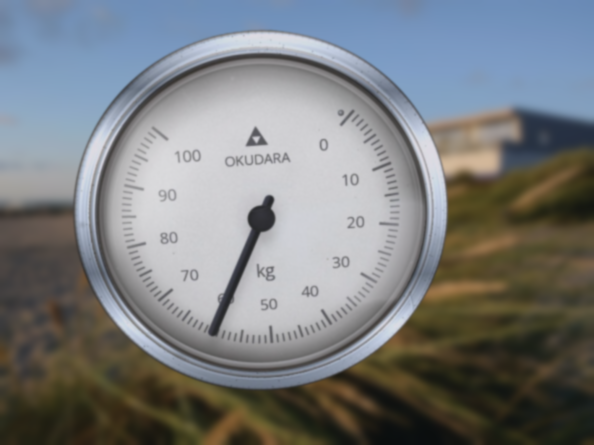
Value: 60 kg
